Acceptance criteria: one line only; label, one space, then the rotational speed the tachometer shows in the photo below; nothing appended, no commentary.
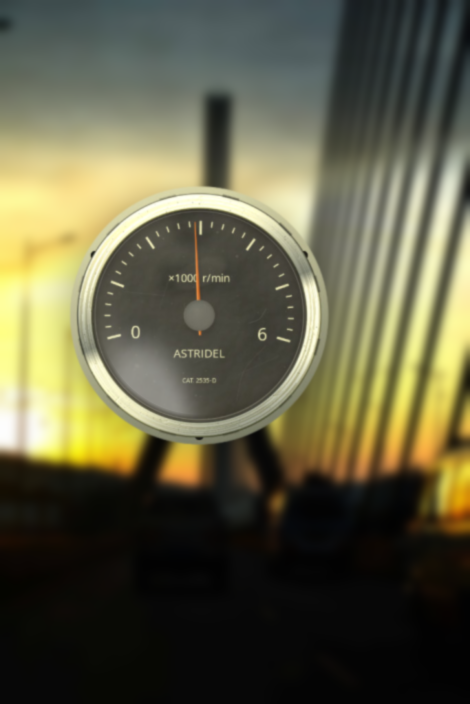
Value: 2900 rpm
